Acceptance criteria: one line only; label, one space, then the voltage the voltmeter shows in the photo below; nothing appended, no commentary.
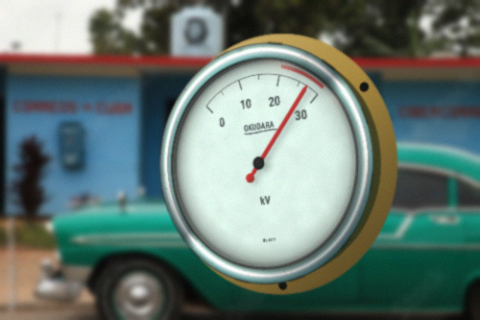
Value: 27.5 kV
